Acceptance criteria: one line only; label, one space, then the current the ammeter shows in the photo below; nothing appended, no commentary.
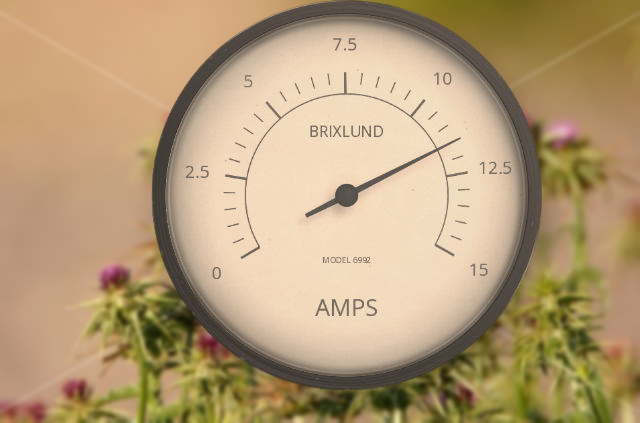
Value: 11.5 A
